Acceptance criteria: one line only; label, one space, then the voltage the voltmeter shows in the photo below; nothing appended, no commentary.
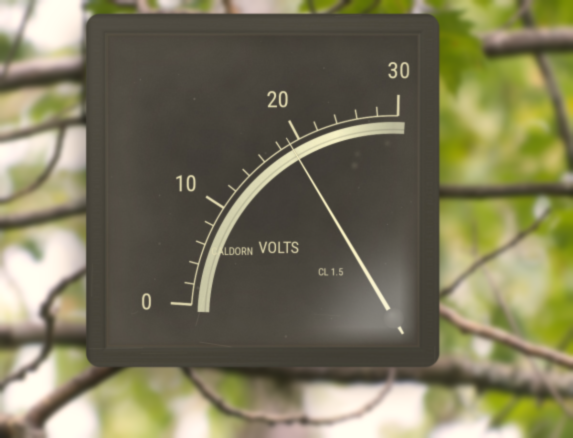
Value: 19 V
